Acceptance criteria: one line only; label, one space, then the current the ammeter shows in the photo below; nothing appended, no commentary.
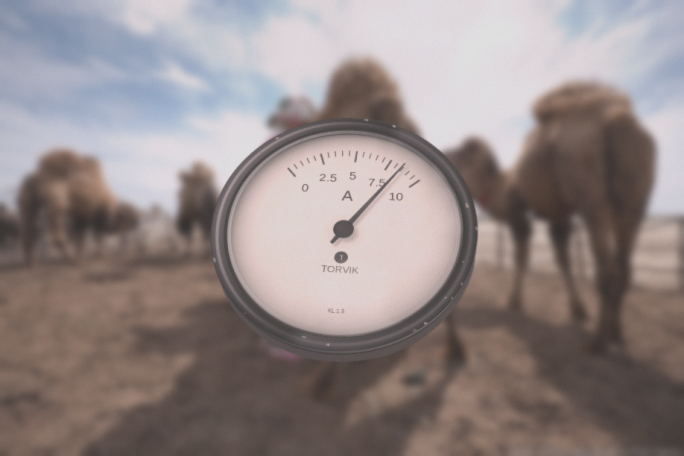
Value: 8.5 A
